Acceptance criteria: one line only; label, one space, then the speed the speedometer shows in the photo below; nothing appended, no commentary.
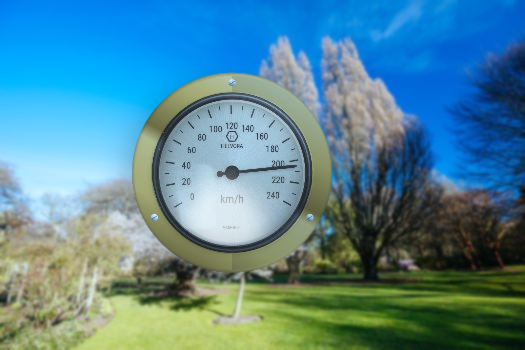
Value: 205 km/h
